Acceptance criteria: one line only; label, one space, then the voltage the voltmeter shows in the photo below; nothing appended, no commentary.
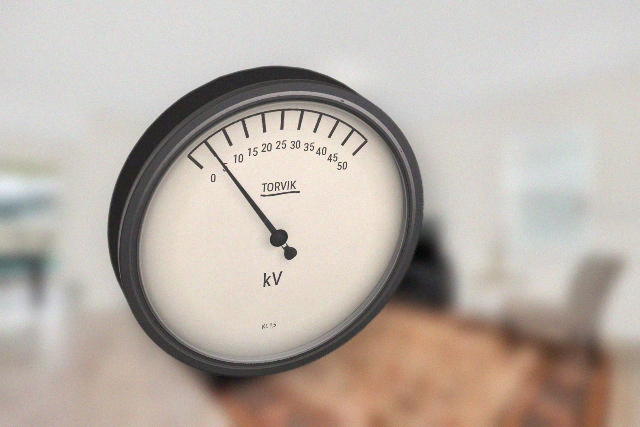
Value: 5 kV
